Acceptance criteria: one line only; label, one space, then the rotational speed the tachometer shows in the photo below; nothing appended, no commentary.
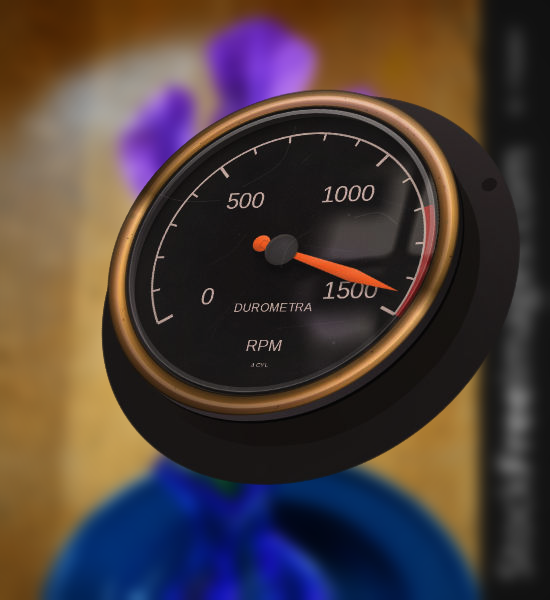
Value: 1450 rpm
